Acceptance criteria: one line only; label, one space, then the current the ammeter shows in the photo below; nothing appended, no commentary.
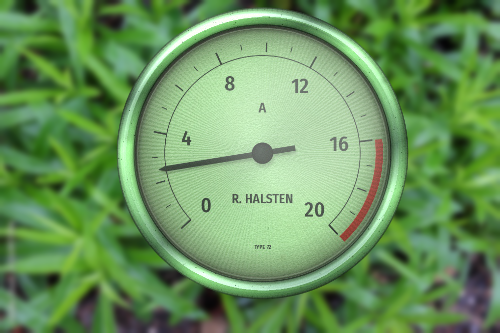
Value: 2.5 A
